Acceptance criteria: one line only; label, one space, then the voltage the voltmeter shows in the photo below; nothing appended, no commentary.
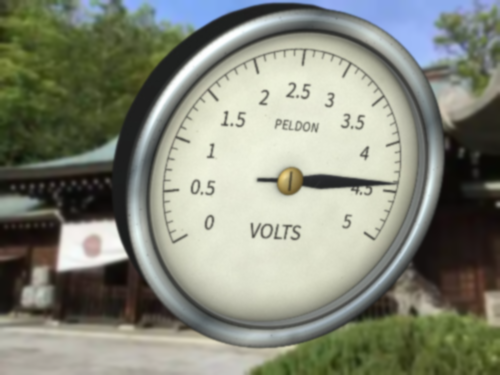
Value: 4.4 V
